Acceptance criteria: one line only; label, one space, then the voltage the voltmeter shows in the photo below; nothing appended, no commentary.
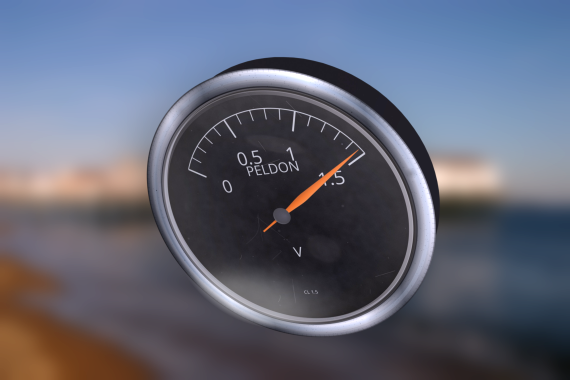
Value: 1.45 V
